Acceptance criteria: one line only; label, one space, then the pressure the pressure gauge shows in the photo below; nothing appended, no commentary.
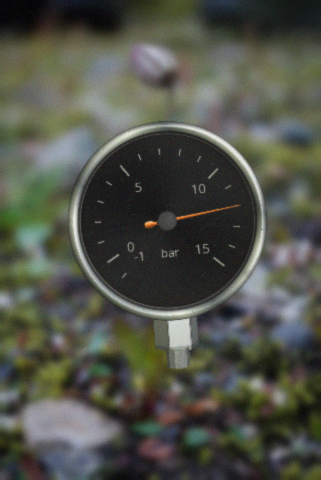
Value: 12 bar
